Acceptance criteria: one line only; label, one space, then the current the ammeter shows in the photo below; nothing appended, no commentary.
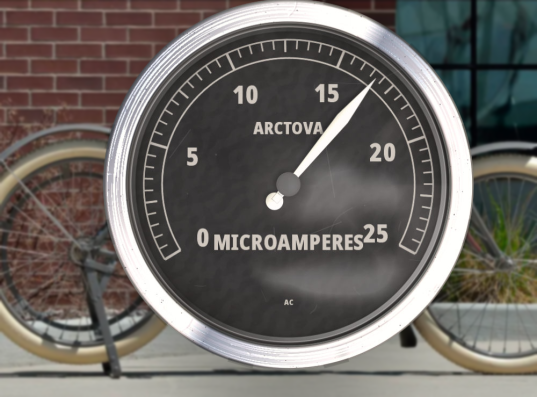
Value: 16.75 µA
